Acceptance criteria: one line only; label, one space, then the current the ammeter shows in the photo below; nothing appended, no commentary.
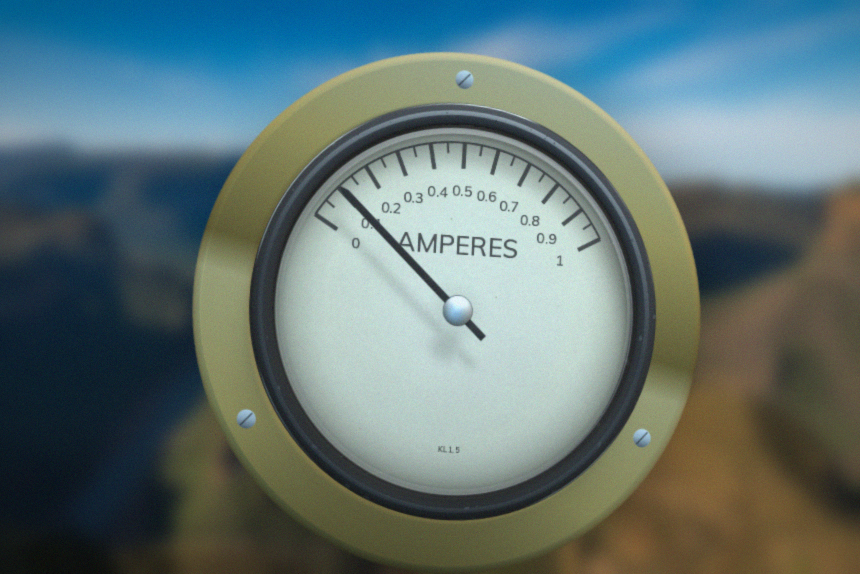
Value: 0.1 A
